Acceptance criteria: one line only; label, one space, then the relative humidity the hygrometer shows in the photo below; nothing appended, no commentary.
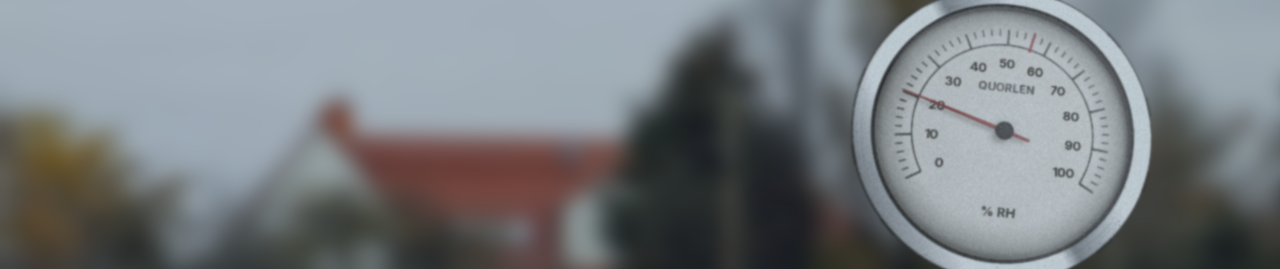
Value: 20 %
